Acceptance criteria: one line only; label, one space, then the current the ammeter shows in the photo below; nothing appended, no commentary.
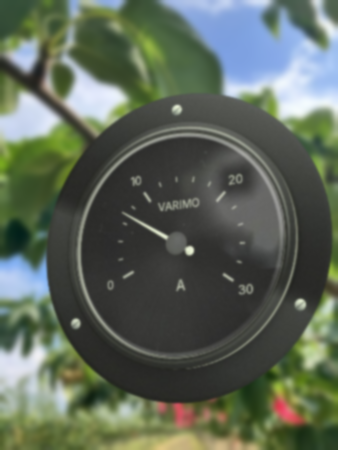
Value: 7 A
